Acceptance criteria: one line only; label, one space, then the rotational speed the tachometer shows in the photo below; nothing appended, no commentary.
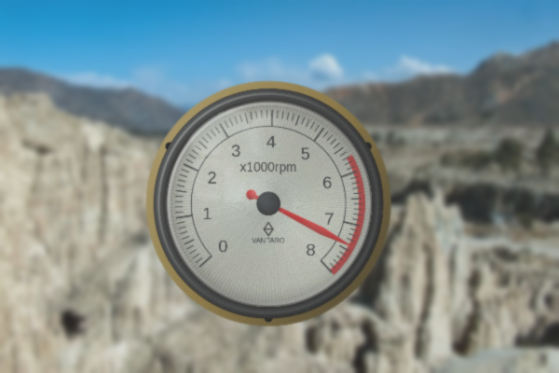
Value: 7400 rpm
